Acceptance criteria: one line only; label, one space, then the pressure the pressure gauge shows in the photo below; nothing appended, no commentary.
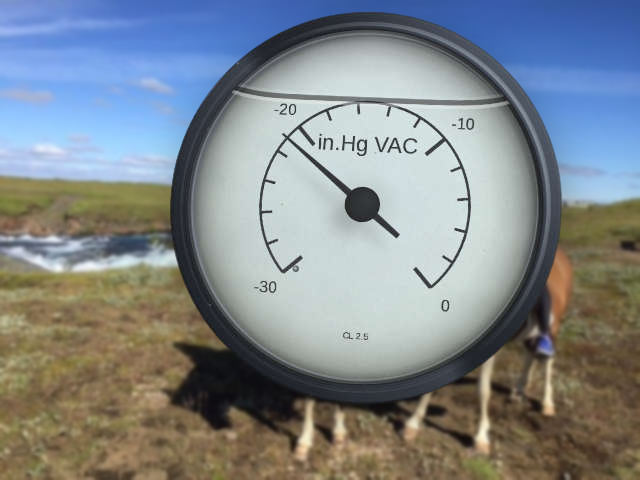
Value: -21 inHg
